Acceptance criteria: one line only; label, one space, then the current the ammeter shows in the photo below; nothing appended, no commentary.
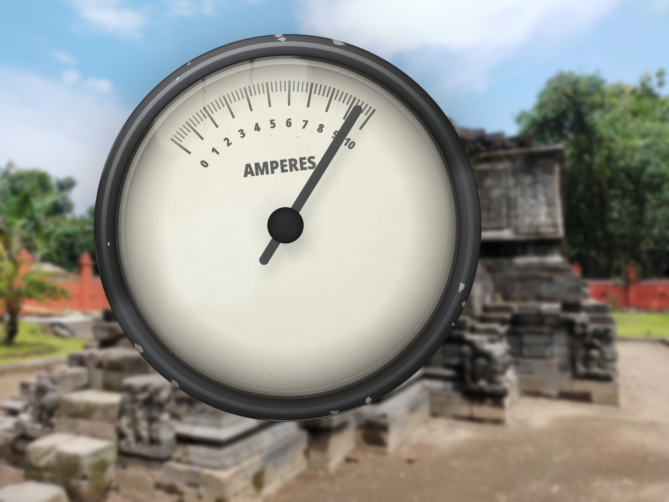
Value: 9.4 A
